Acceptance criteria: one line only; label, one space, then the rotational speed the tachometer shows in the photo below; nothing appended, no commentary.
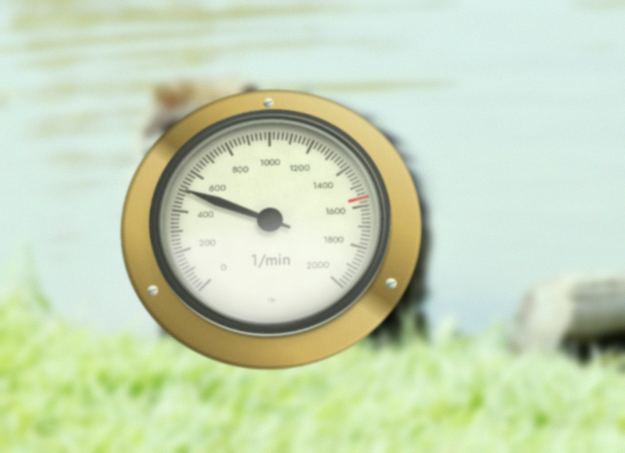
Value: 500 rpm
